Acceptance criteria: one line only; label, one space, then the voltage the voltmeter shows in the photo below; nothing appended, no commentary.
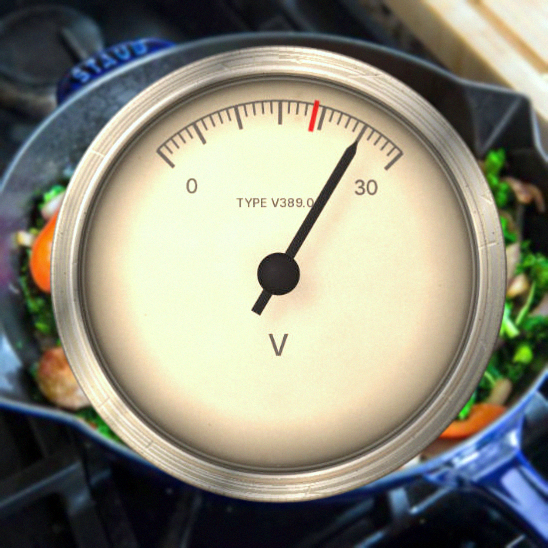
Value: 25 V
